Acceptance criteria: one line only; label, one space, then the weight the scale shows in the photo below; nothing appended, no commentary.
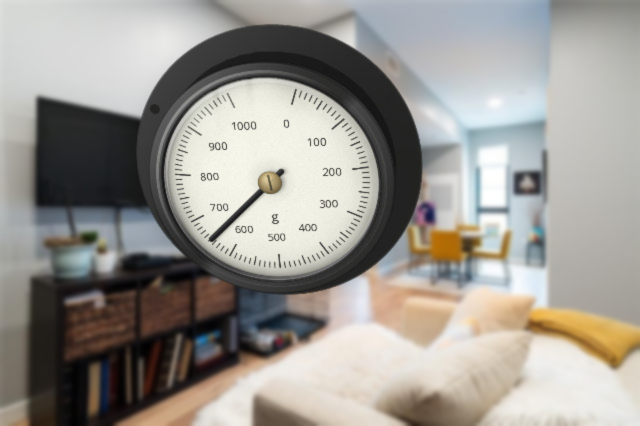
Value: 650 g
